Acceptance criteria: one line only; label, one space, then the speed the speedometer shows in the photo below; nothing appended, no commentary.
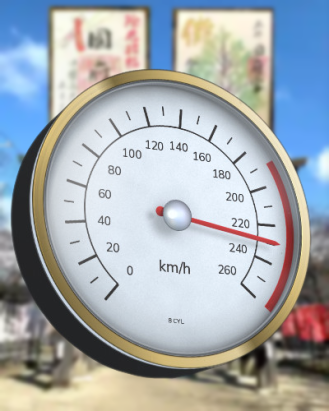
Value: 230 km/h
